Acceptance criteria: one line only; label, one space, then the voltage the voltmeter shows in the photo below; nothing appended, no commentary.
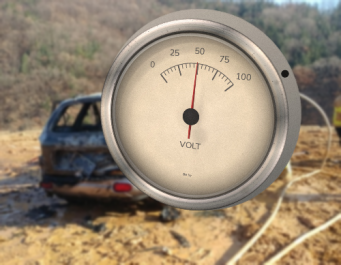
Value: 50 V
